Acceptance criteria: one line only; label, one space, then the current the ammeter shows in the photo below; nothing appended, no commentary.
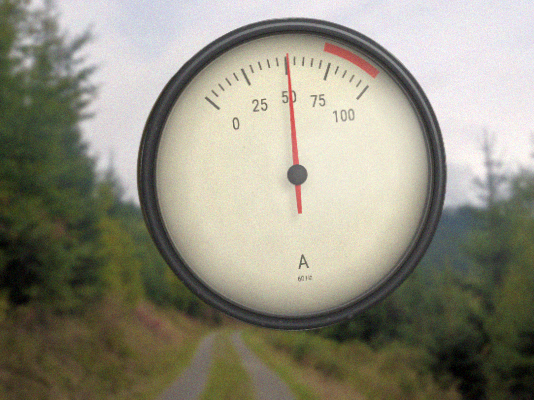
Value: 50 A
